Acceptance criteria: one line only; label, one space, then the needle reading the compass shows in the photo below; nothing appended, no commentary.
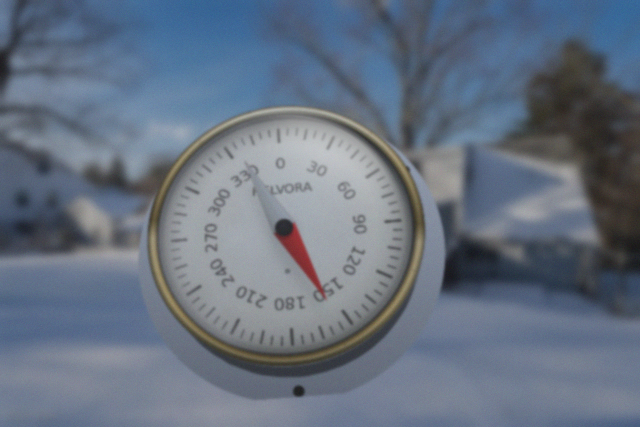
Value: 155 °
